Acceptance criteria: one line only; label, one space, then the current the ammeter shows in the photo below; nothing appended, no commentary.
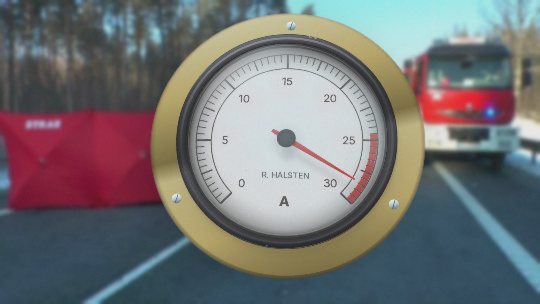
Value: 28.5 A
